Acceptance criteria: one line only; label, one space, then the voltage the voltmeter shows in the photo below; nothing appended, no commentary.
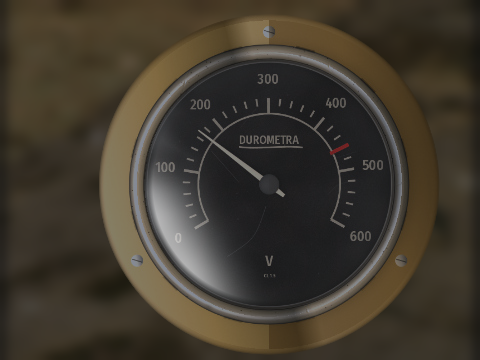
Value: 170 V
